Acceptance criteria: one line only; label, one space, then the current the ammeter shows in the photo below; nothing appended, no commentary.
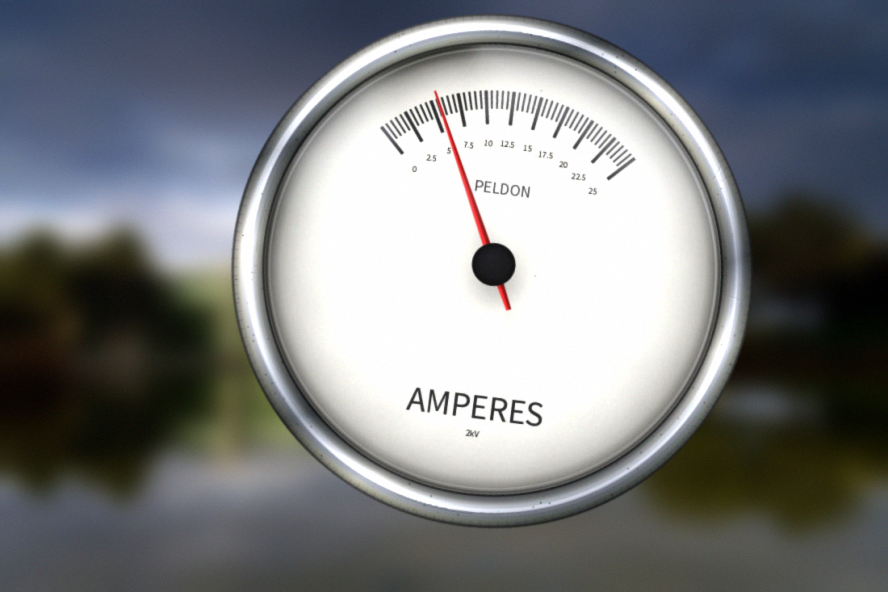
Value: 5.5 A
